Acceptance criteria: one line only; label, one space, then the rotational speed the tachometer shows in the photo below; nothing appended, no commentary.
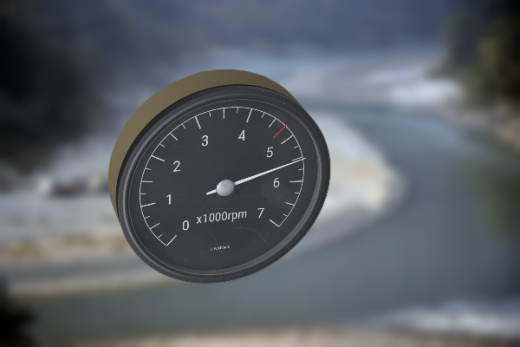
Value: 5500 rpm
